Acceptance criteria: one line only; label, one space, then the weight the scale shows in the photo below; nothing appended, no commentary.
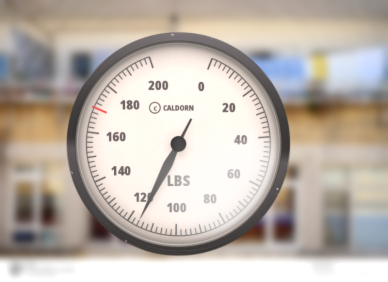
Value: 116 lb
